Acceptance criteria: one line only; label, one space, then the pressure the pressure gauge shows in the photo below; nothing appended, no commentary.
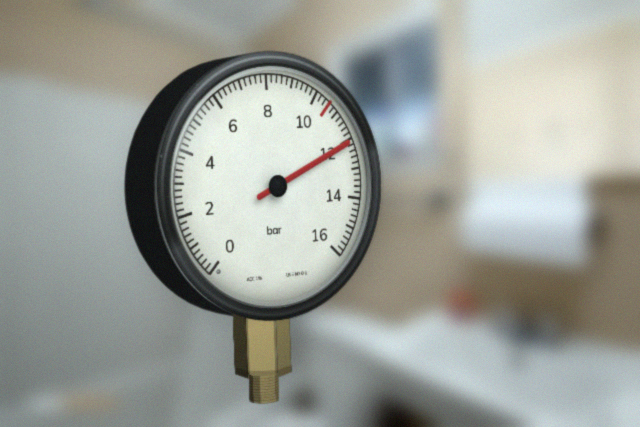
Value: 12 bar
